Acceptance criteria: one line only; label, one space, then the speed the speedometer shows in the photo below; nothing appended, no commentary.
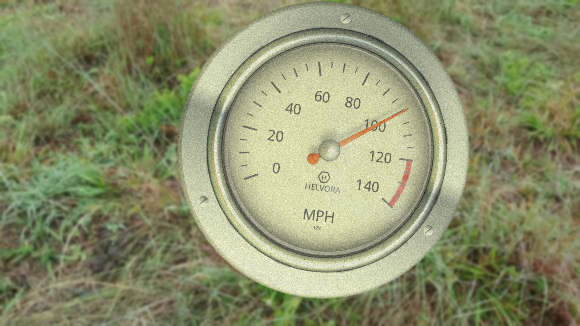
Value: 100 mph
